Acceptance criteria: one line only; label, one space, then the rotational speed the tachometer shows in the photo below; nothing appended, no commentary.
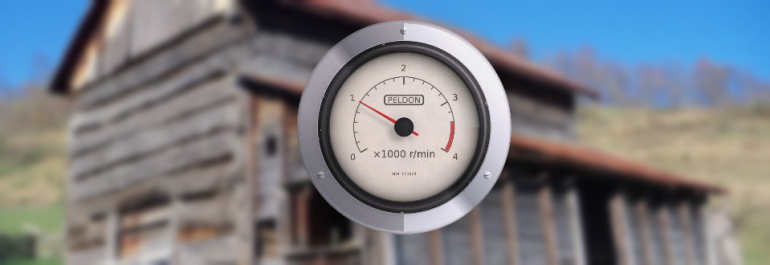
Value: 1000 rpm
